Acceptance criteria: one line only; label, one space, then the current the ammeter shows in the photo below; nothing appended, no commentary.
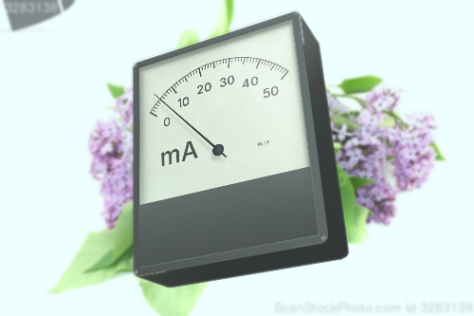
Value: 5 mA
